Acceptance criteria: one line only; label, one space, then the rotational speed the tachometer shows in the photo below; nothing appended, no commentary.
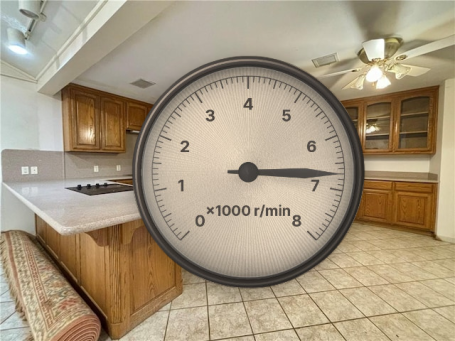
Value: 6700 rpm
